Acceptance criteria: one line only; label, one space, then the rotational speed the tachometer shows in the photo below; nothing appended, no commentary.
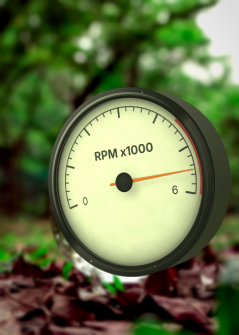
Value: 5500 rpm
